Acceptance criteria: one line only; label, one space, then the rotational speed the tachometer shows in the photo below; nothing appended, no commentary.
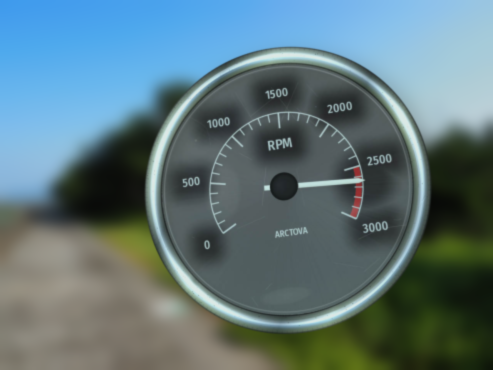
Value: 2650 rpm
